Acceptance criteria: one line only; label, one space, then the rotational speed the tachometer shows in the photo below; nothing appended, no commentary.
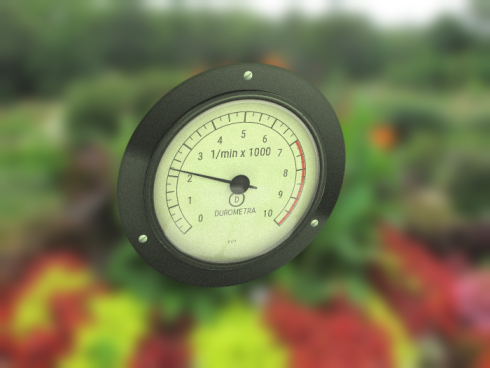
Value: 2250 rpm
